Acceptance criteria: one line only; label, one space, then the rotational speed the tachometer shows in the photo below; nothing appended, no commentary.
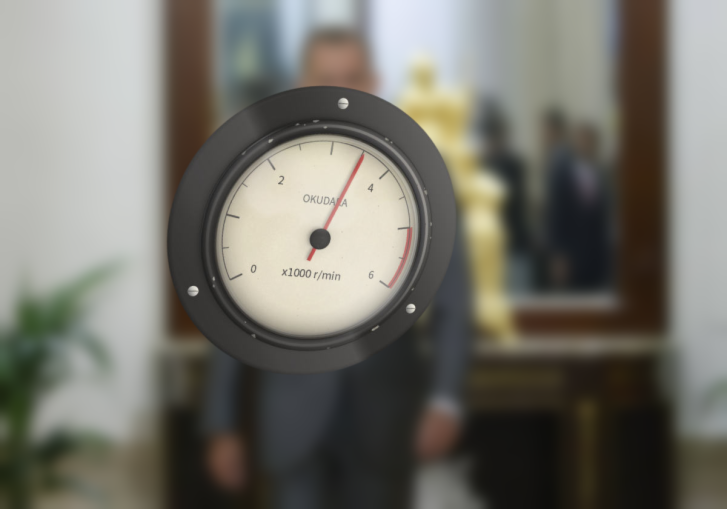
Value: 3500 rpm
